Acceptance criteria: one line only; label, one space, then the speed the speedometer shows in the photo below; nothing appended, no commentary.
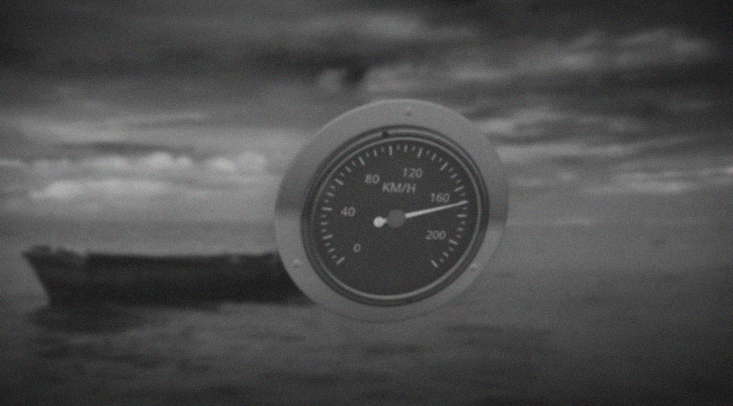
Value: 170 km/h
